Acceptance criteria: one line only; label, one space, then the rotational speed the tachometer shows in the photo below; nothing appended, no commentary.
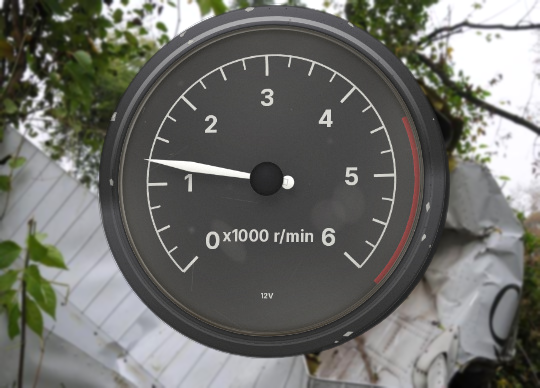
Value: 1250 rpm
